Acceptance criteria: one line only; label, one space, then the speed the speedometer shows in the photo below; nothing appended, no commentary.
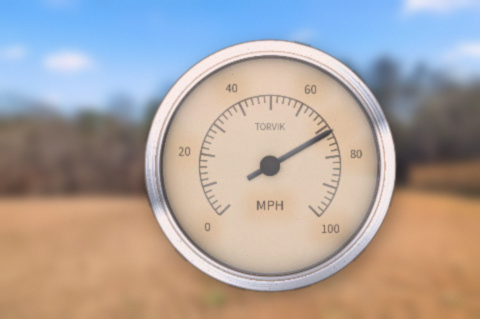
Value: 72 mph
